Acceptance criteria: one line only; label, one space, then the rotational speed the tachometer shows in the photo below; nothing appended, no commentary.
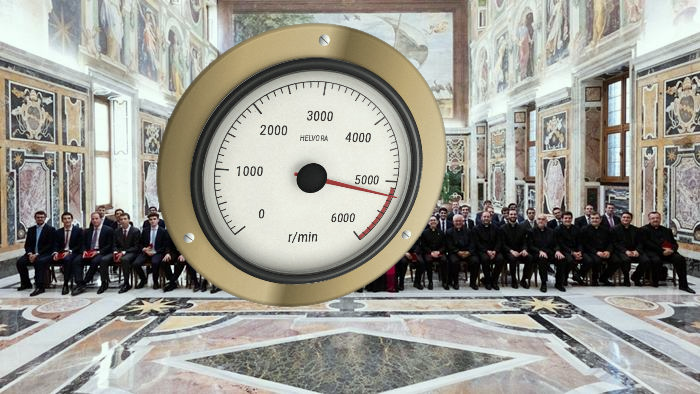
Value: 5200 rpm
